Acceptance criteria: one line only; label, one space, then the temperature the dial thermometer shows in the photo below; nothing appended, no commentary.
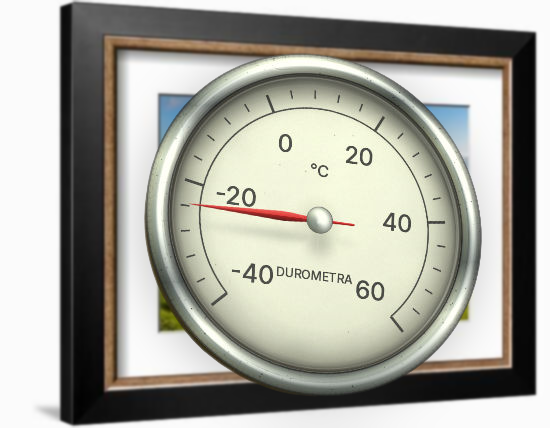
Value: -24 °C
